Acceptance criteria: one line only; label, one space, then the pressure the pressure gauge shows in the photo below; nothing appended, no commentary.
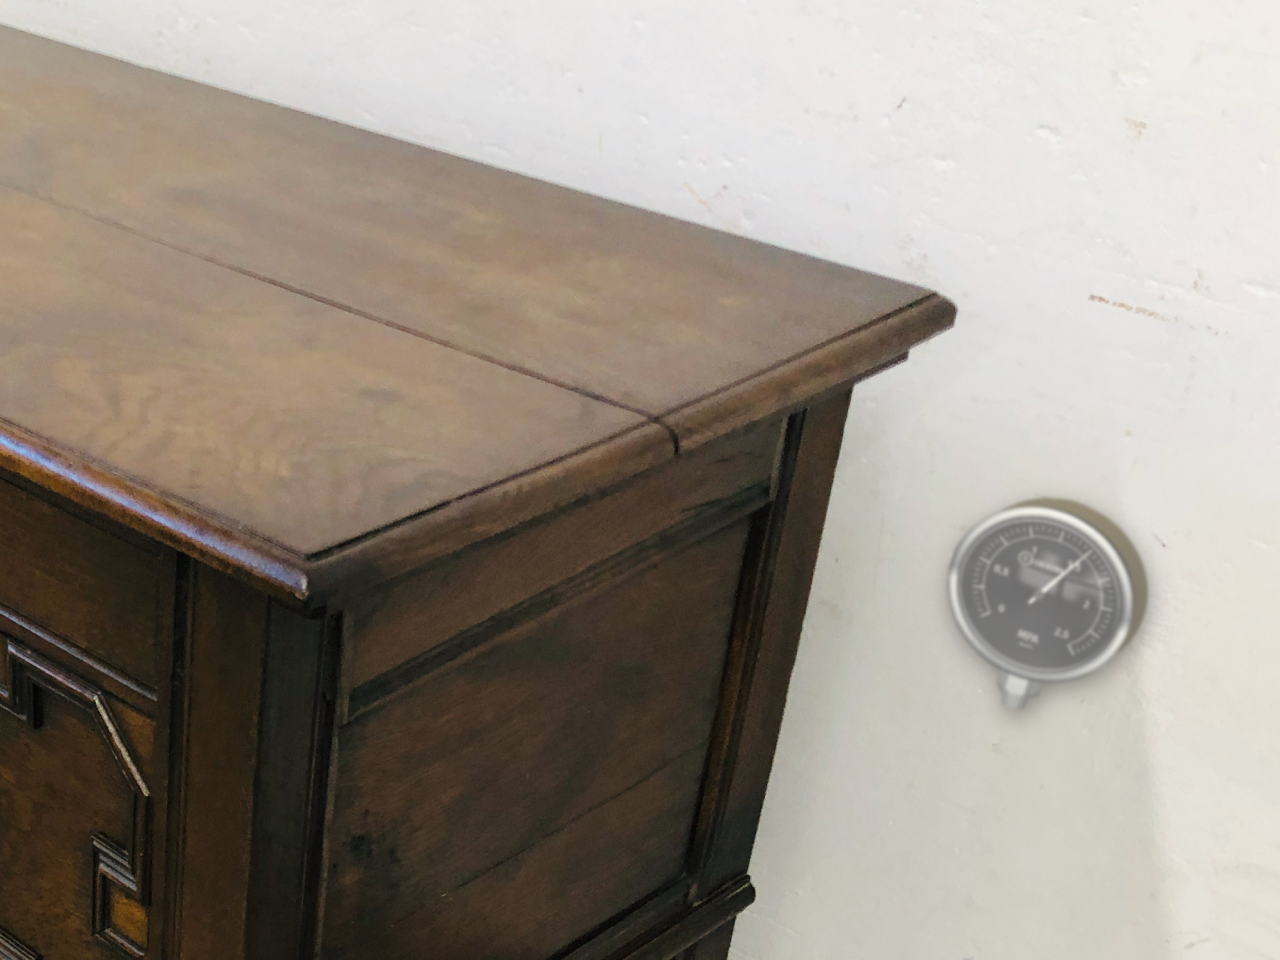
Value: 1.5 MPa
